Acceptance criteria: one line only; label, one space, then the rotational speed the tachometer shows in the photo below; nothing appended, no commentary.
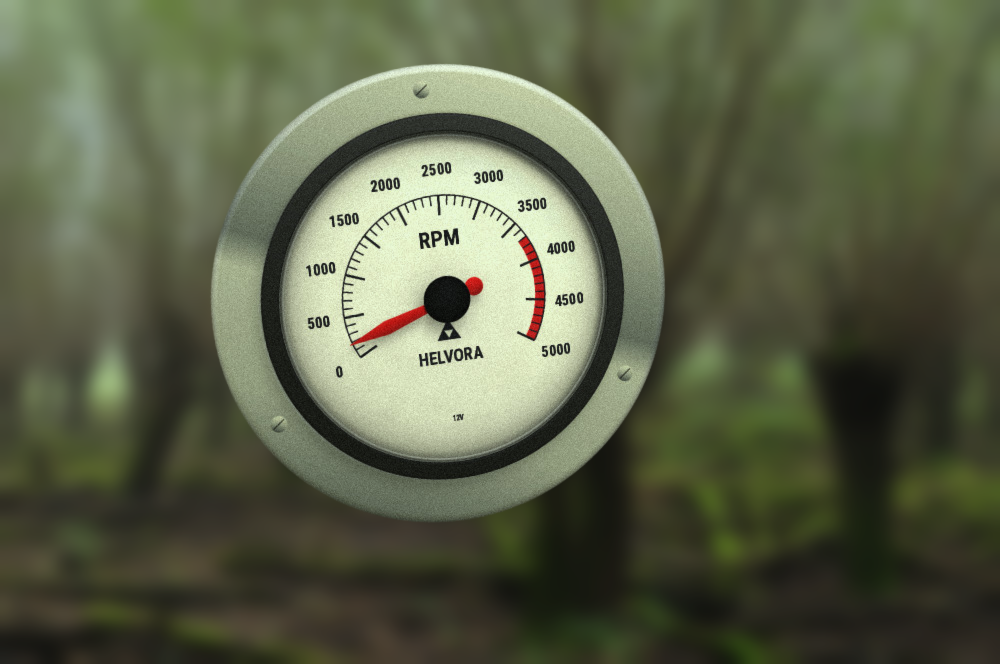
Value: 200 rpm
